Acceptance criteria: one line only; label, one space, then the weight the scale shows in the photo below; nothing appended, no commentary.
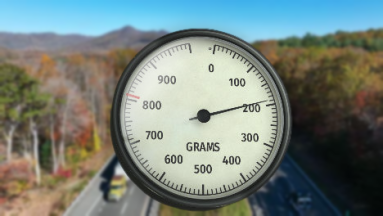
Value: 190 g
